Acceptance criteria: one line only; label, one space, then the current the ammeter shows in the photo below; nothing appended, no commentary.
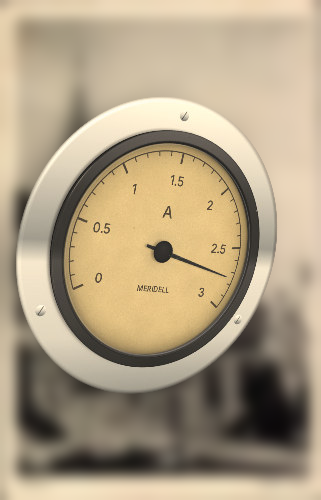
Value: 2.75 A
